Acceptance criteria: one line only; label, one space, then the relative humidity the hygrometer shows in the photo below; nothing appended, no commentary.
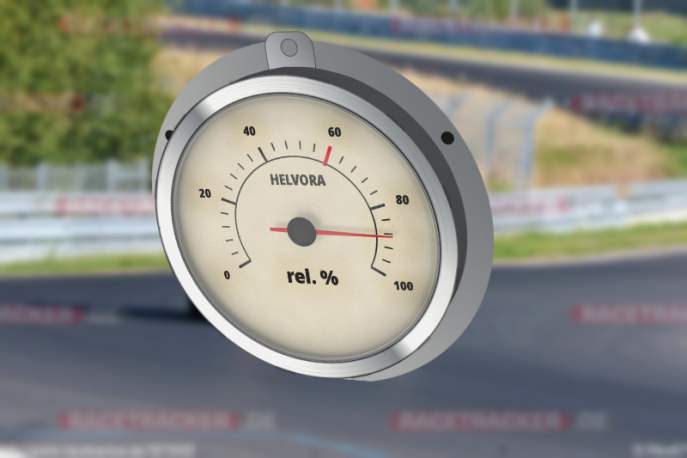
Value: 88 %
